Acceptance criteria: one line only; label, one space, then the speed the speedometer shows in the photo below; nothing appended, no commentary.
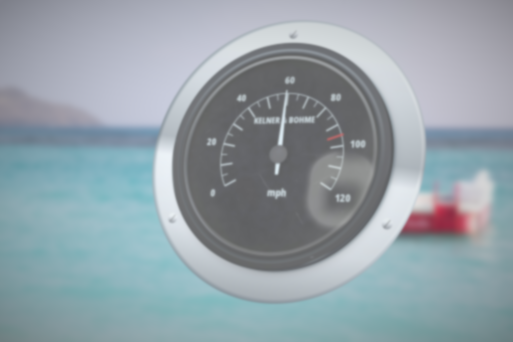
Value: 60 mph
